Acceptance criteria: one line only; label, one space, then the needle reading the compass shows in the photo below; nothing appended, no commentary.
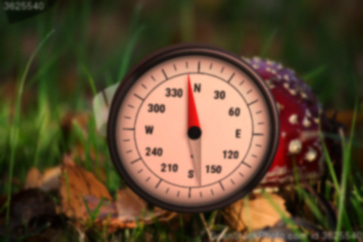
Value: 350 °
